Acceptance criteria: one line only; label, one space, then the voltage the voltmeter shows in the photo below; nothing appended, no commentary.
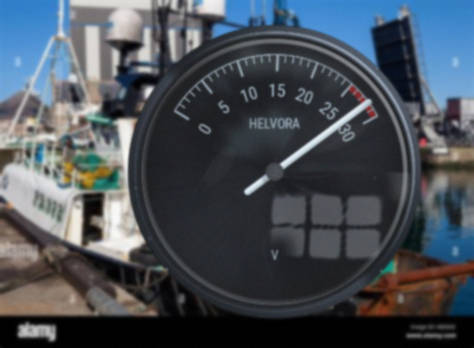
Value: 28 V
